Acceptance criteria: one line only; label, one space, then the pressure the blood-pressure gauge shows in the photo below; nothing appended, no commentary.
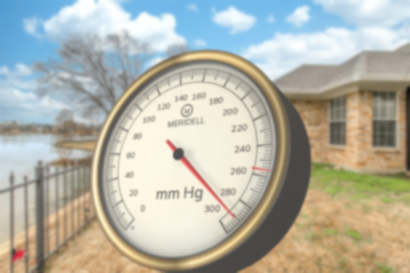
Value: 290 mmHg
